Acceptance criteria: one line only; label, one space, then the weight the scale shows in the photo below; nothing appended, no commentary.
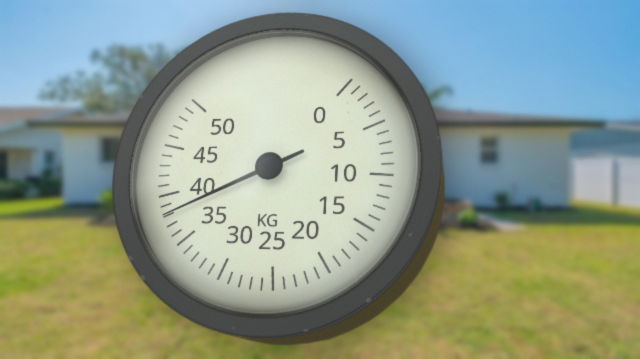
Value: 38 kg
